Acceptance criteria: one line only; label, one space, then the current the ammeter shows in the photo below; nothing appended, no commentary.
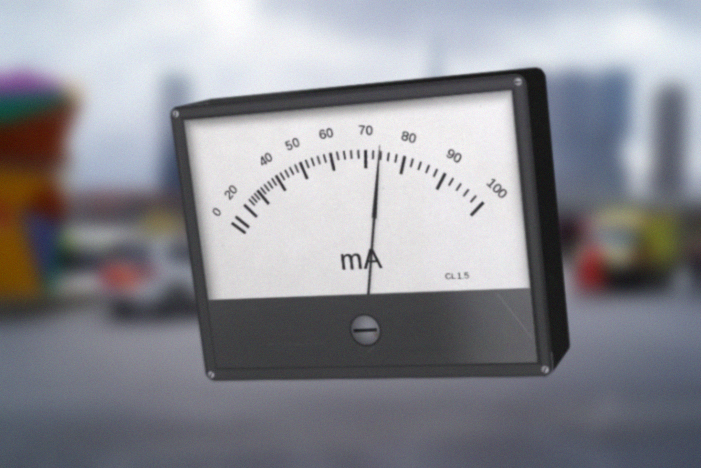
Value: 74 mA
